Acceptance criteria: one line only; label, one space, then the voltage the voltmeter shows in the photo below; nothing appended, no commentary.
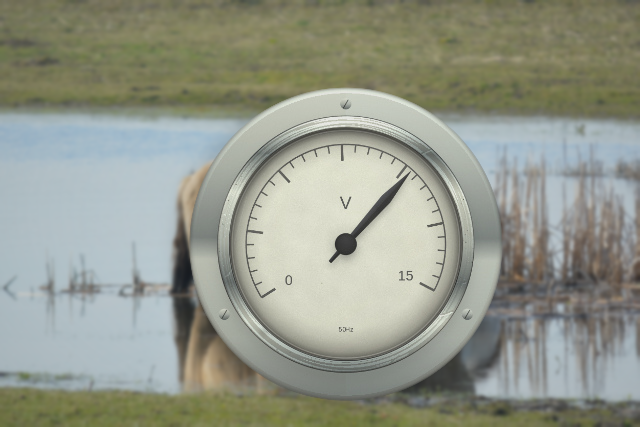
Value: 10.25 V
